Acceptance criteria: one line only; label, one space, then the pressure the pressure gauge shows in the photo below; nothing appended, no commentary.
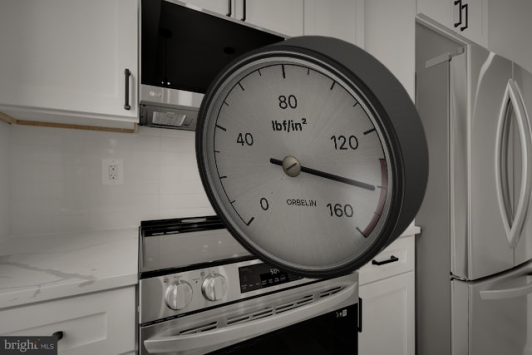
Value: 140 psi
